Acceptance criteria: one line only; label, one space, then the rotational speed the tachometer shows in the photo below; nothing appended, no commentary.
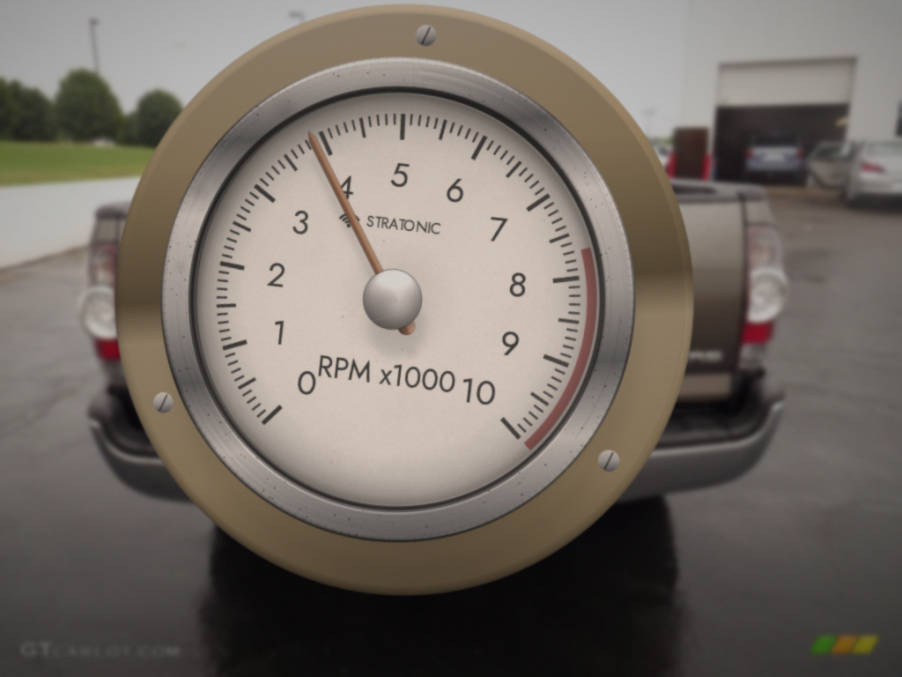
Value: 3900 rpm
